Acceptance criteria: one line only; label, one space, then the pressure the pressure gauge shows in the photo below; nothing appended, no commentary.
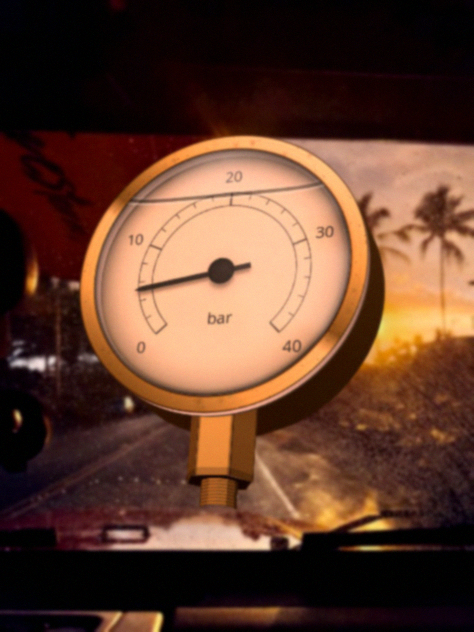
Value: 5 bar
